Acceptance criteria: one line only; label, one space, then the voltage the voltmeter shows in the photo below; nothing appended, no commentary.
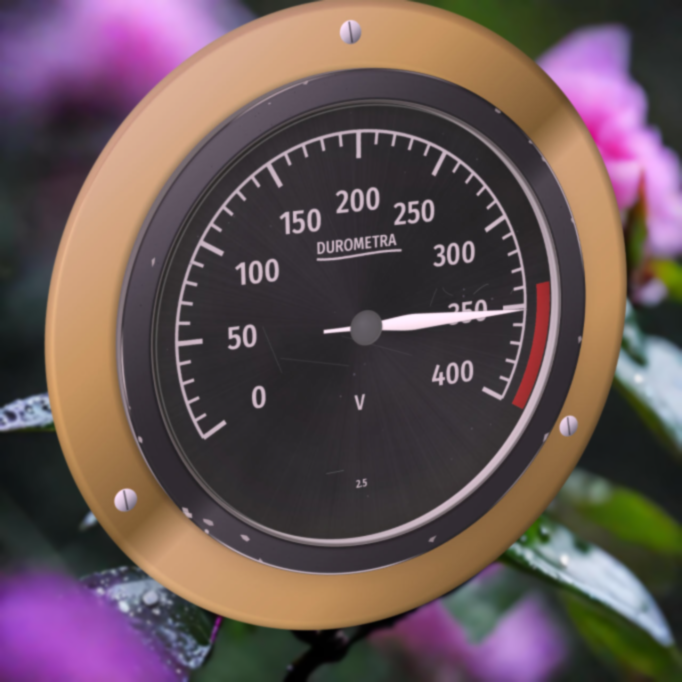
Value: 350 V
